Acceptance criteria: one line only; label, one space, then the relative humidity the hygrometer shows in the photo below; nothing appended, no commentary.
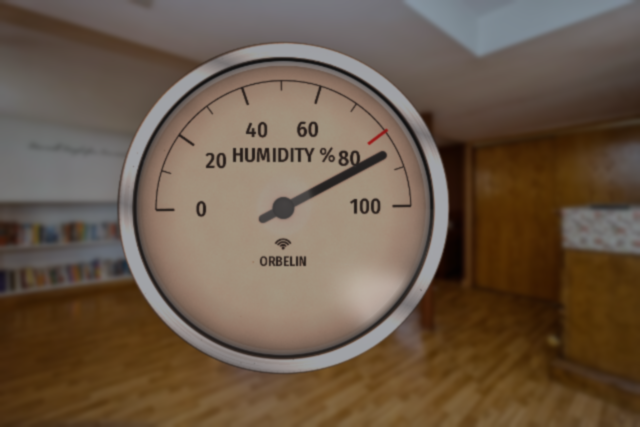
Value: 85 %
